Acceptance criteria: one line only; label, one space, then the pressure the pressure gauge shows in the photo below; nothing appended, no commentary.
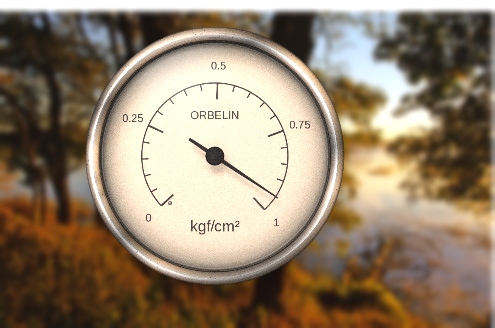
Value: 0.95 kg/cm²
